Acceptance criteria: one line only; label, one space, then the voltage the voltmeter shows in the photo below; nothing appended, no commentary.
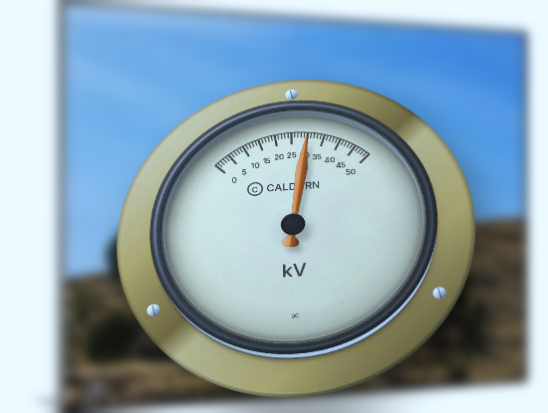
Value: 30 kV
